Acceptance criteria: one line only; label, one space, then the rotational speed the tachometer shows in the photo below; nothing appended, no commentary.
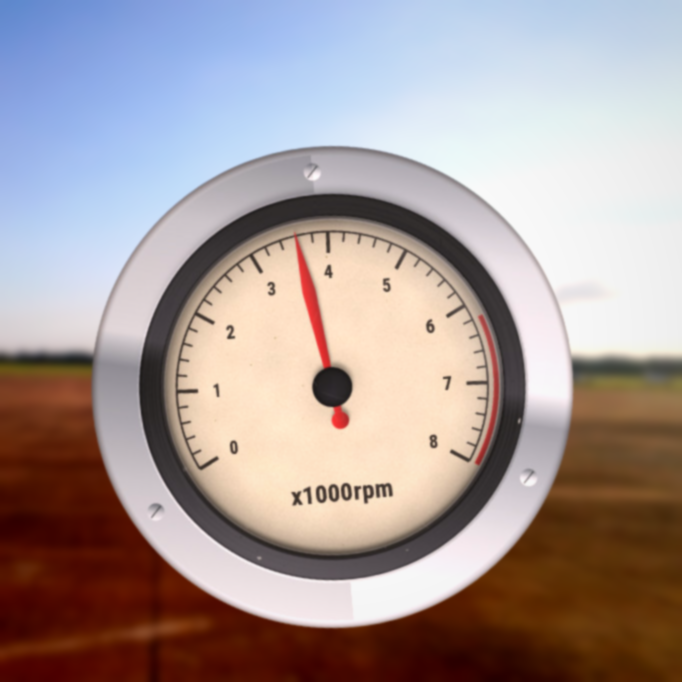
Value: 3600 rpm
